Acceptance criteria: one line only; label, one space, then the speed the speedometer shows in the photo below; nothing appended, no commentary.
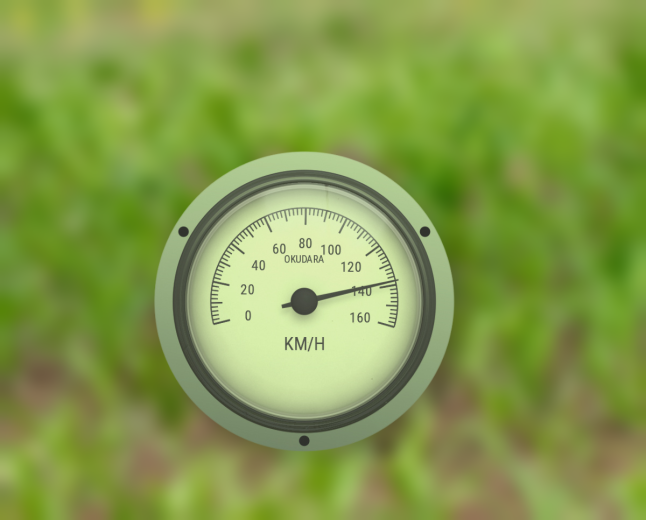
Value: 138 km/h
